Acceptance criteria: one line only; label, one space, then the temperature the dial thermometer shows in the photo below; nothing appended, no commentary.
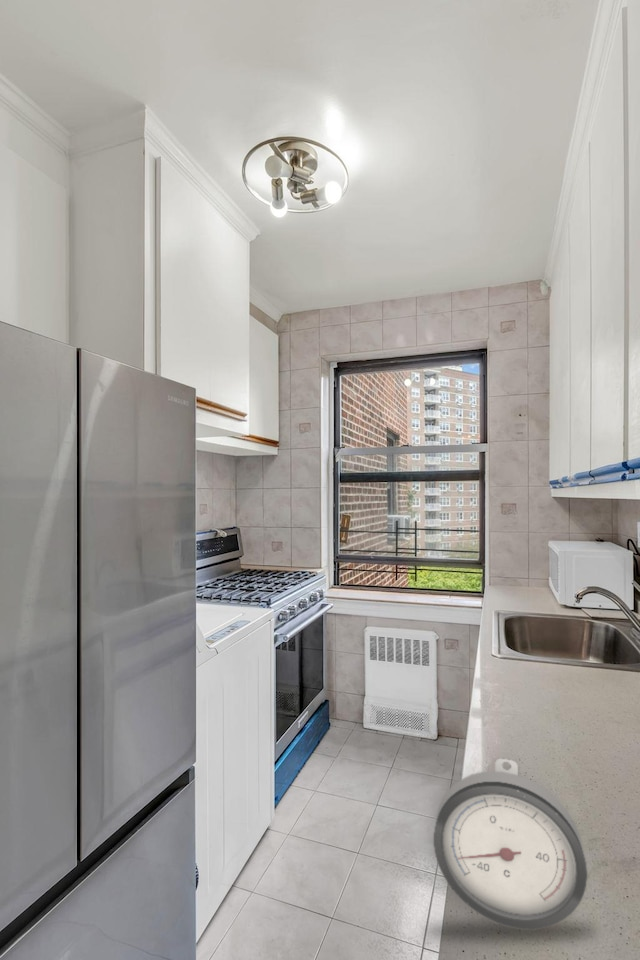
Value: -32 °C
